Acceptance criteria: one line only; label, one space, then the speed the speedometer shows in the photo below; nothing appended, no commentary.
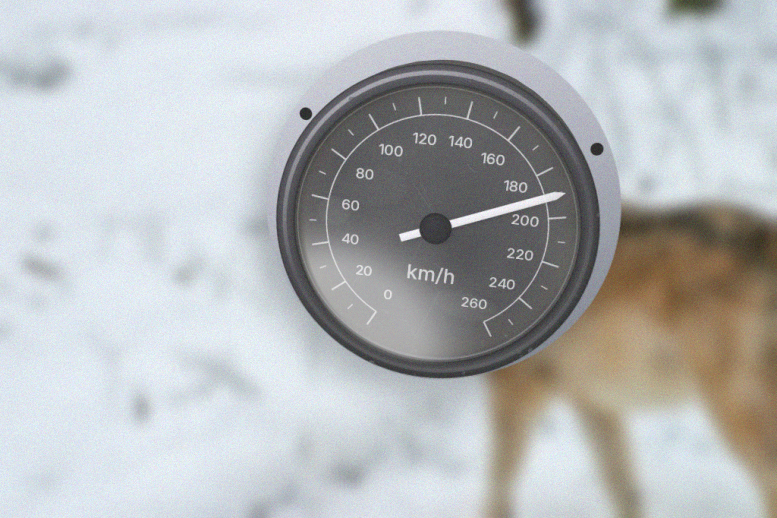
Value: 190 km/h
